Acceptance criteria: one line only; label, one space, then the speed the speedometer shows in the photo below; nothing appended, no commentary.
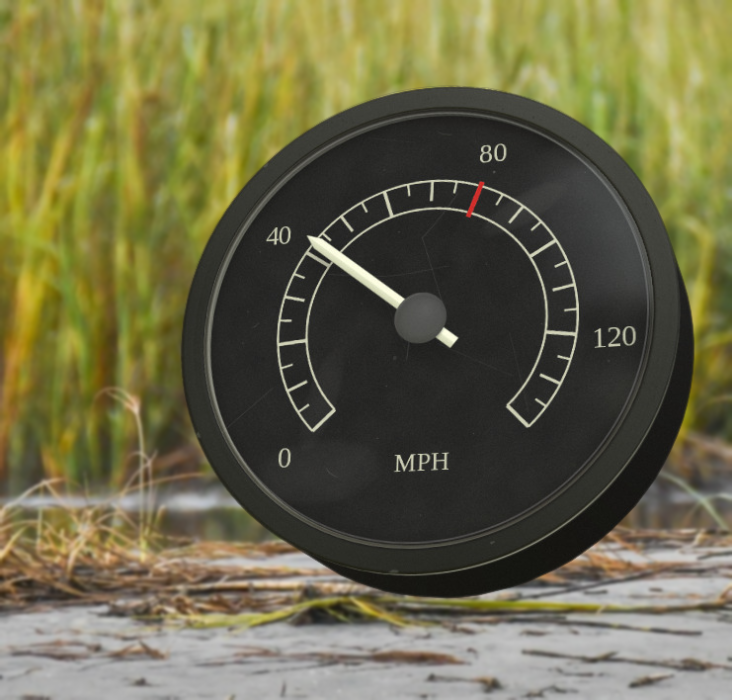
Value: 42.5 mph
